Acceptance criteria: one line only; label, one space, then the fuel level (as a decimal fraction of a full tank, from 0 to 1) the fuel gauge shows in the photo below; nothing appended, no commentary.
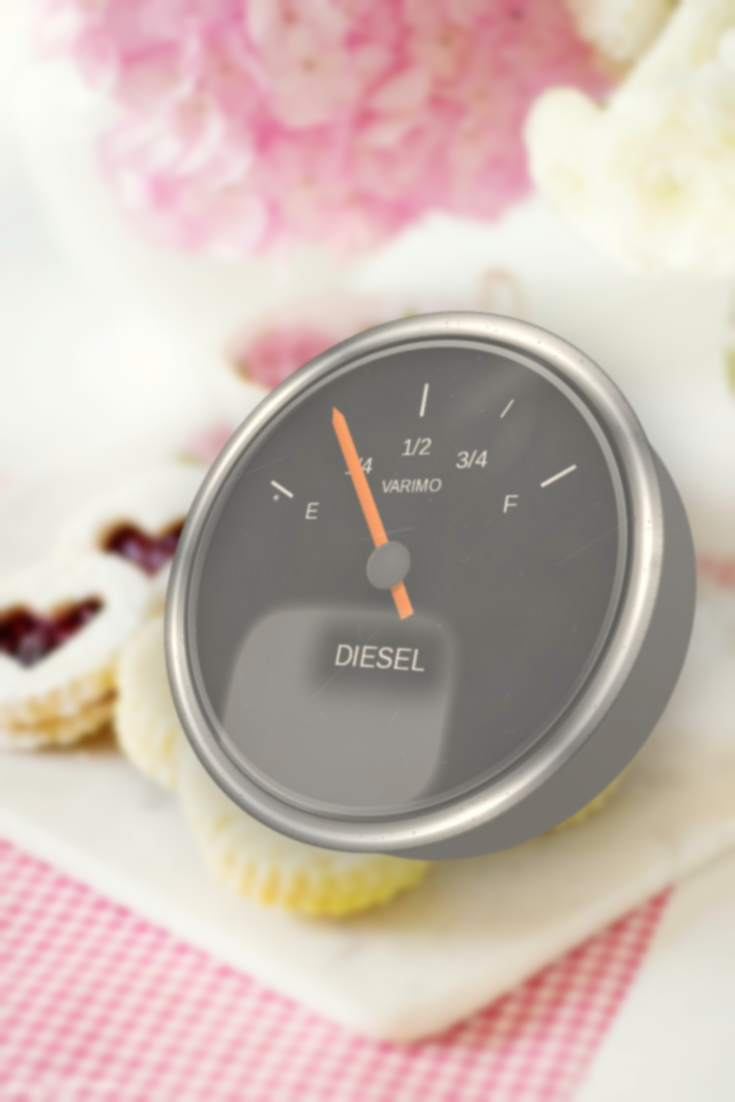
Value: 0.25
